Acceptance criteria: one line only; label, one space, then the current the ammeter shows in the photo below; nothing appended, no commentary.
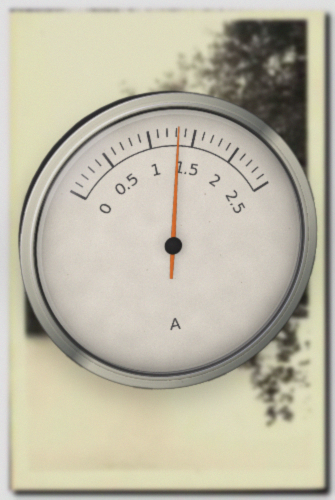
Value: 1.3 A
